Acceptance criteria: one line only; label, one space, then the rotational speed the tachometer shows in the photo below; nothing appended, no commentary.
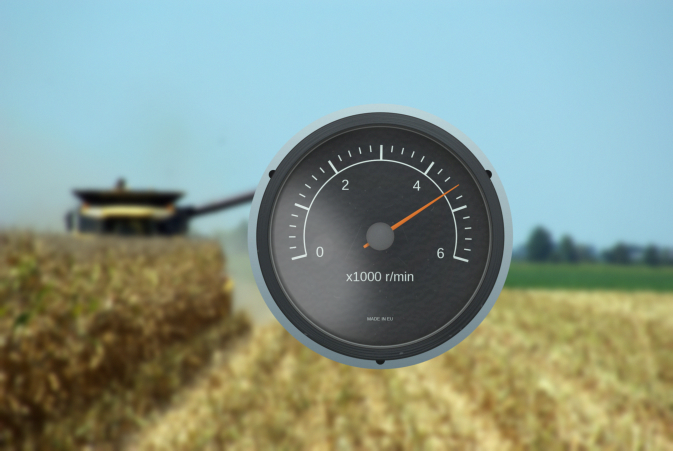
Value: 4600 rpm
